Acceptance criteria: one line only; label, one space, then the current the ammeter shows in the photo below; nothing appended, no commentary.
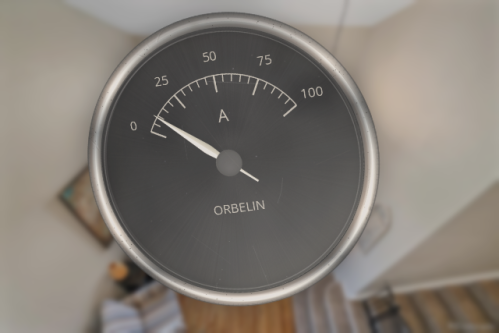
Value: 10 A
